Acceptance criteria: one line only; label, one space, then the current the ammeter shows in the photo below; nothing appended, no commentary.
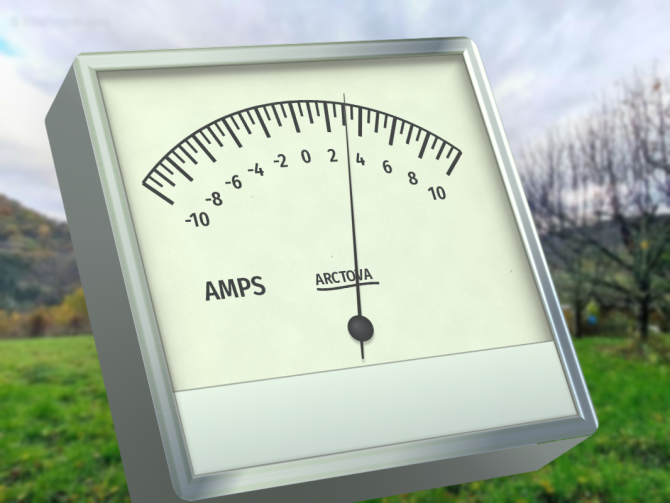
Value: 3 A
